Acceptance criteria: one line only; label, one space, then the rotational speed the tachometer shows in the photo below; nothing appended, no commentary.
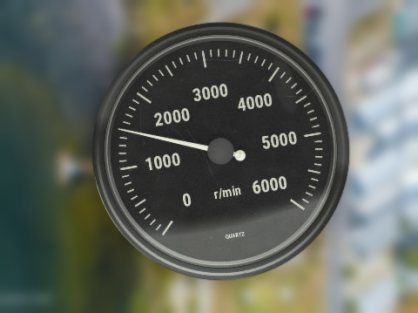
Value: 1500 rpm
